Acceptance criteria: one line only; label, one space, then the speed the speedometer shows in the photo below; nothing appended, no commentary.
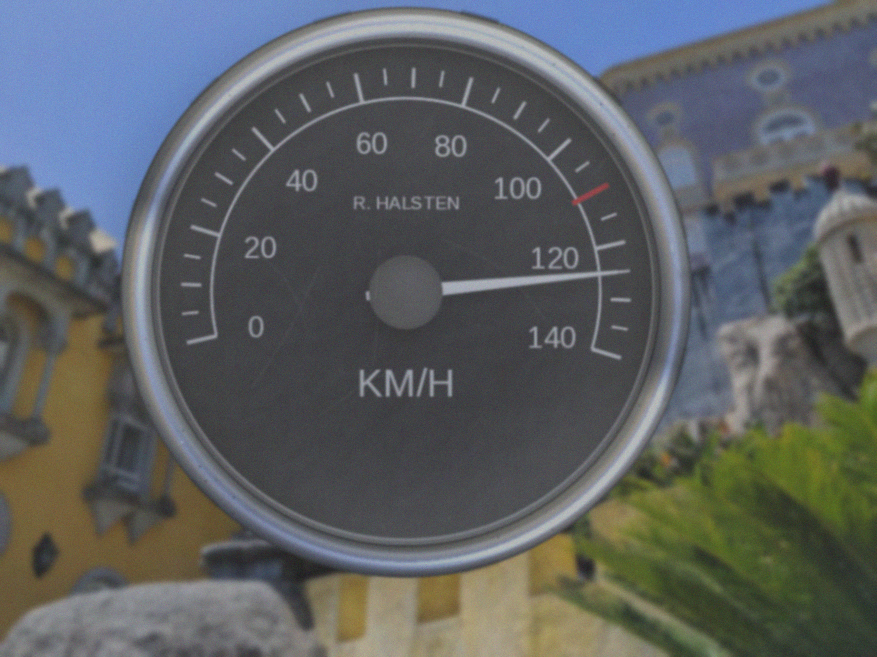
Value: 125 km/h
